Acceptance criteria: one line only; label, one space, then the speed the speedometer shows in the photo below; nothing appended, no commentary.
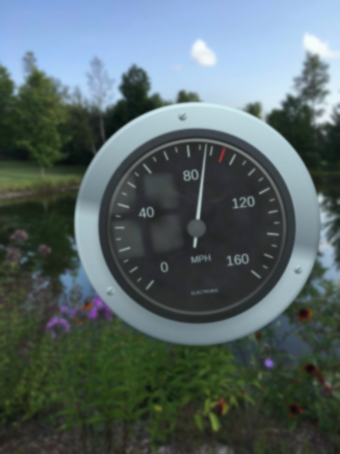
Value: 87.5 mph
